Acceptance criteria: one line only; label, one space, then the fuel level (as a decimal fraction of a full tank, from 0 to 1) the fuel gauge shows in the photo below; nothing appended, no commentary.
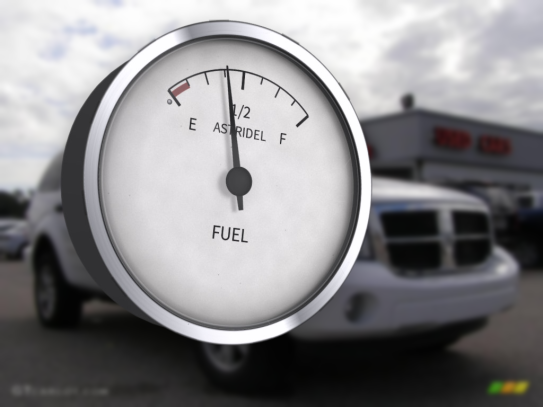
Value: 0.375
